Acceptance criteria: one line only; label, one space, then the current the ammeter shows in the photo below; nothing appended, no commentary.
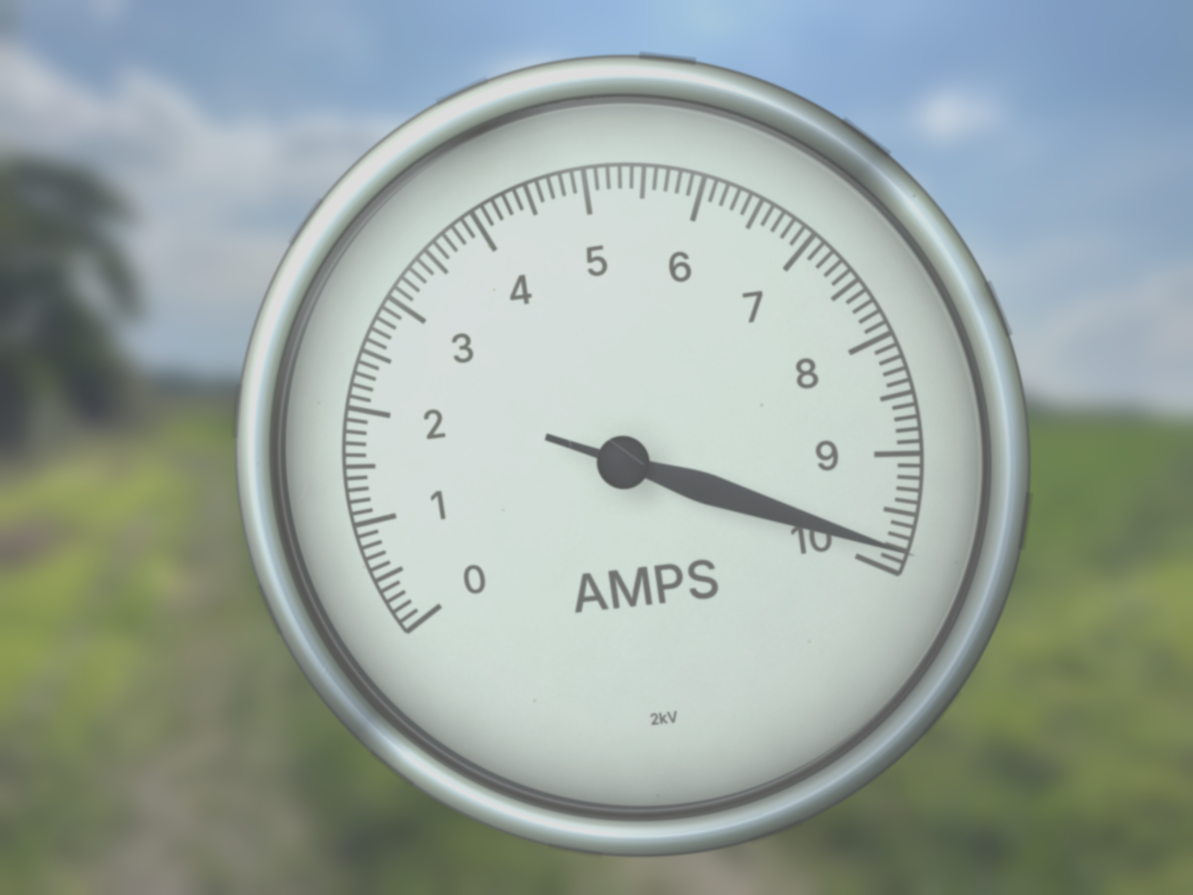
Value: 9.8 A
